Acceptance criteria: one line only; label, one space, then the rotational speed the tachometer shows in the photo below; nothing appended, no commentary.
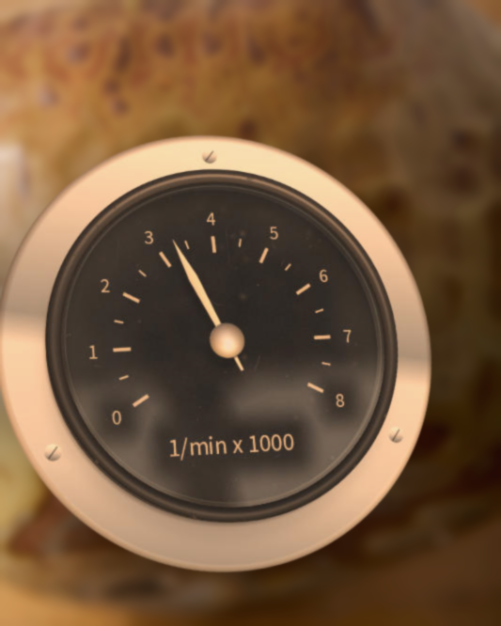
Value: 3250 rpm
